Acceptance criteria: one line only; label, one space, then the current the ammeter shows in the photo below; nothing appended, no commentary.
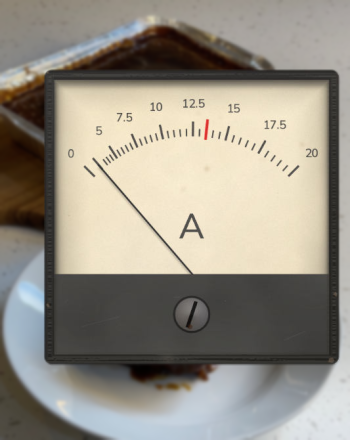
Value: 2.5 A
